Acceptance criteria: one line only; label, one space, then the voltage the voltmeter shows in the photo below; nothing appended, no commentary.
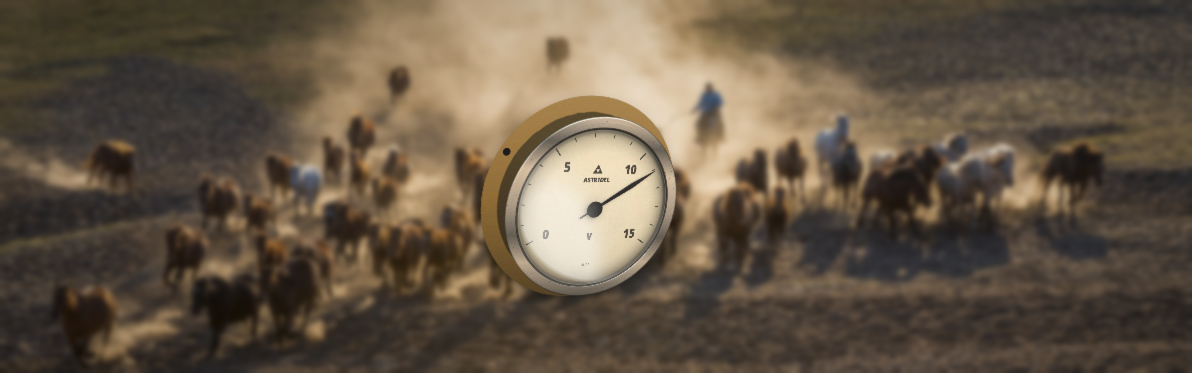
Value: 11 V
